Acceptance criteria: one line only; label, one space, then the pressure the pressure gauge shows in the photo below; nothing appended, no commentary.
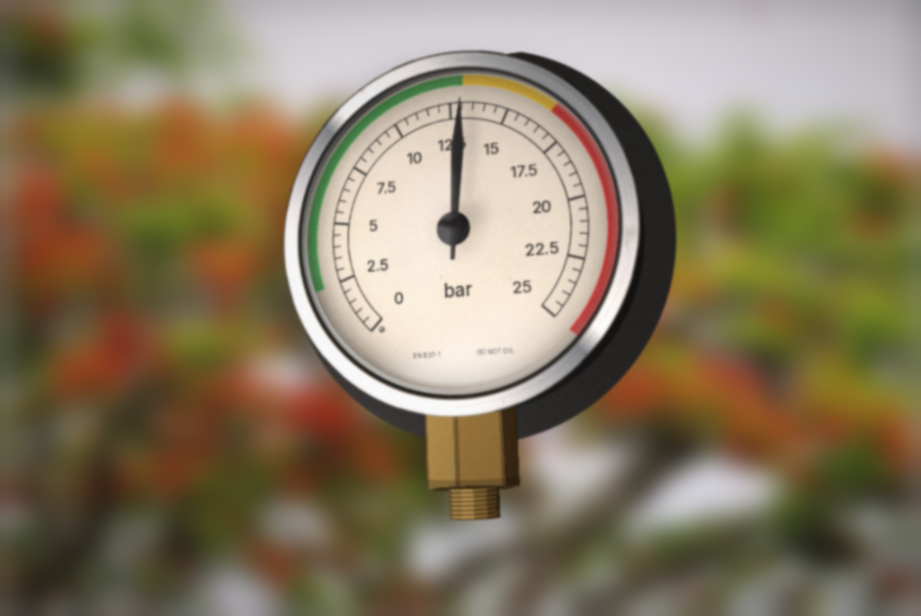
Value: 13 bar
